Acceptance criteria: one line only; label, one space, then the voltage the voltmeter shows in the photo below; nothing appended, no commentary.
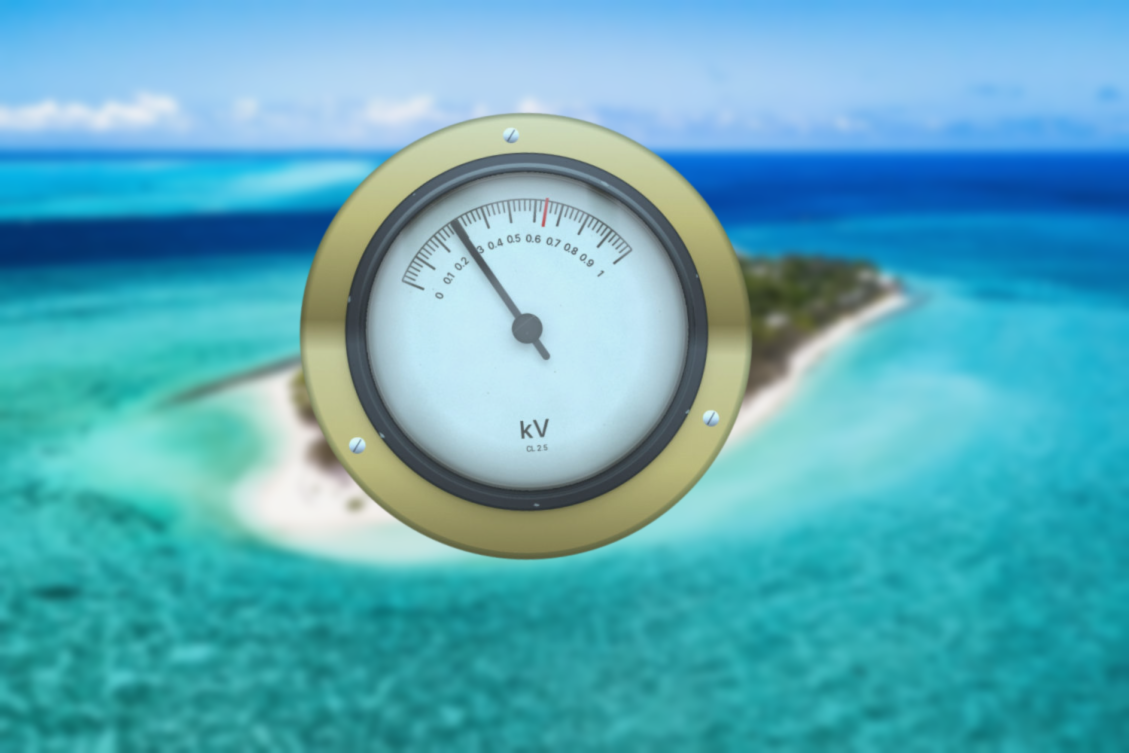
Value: 0.28 kV
